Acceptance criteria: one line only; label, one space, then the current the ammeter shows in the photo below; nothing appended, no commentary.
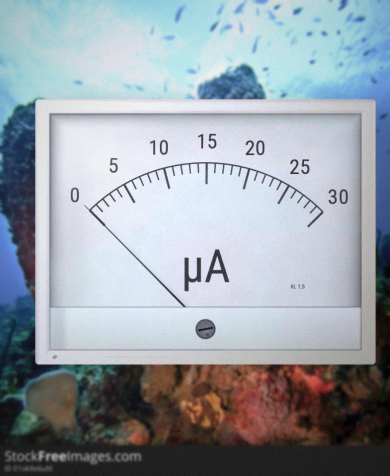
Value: 0 µA
